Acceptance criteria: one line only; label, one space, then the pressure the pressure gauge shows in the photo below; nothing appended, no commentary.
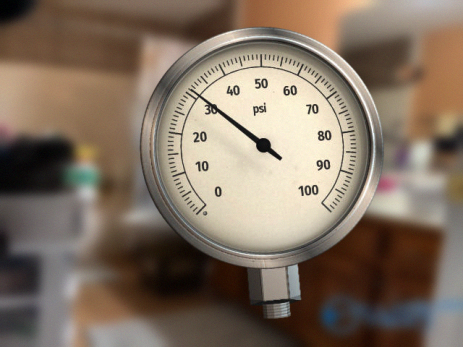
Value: 31 psi
